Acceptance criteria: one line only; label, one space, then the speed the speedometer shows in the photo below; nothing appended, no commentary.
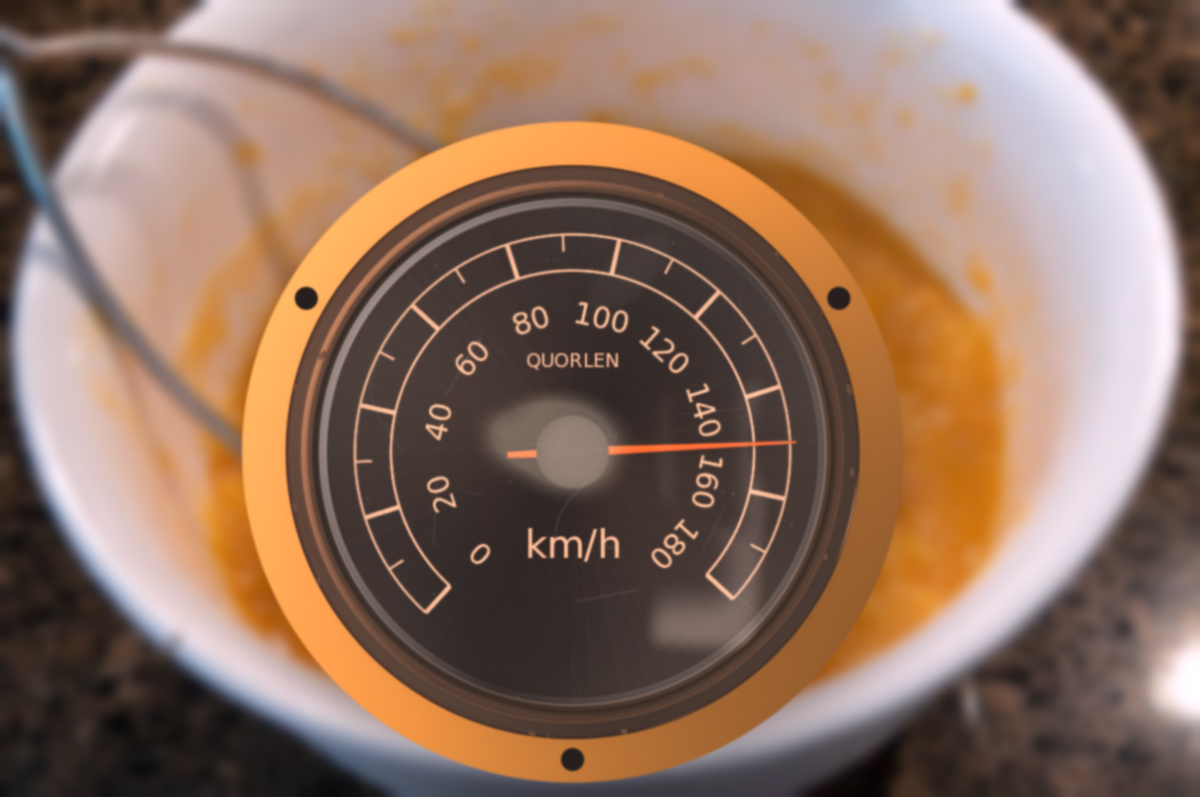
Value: 150 km/h
